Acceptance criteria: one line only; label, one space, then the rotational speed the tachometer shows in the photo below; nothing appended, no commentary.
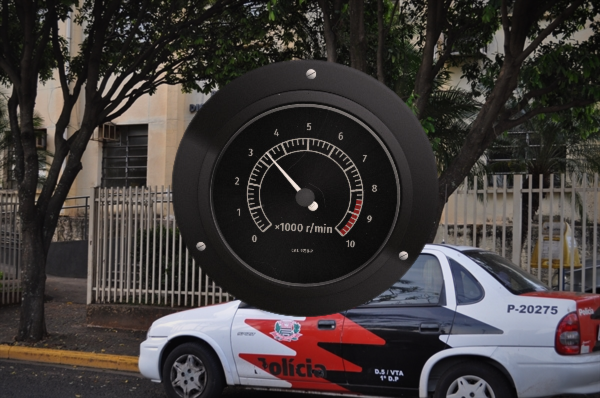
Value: 3400 rpm
